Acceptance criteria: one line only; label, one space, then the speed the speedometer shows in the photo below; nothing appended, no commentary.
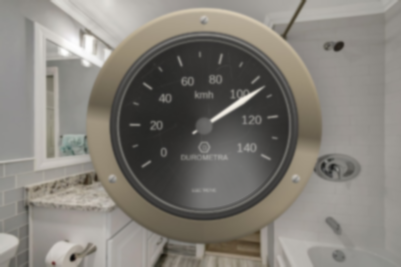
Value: 105 km/h
